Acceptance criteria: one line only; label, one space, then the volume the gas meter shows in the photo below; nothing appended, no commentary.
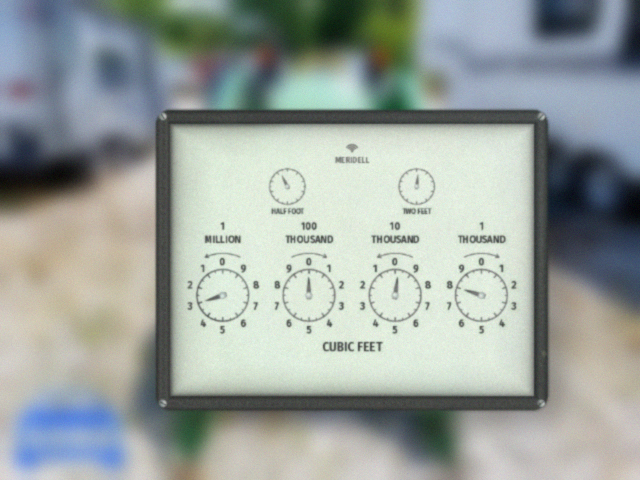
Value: 299800 ft³
